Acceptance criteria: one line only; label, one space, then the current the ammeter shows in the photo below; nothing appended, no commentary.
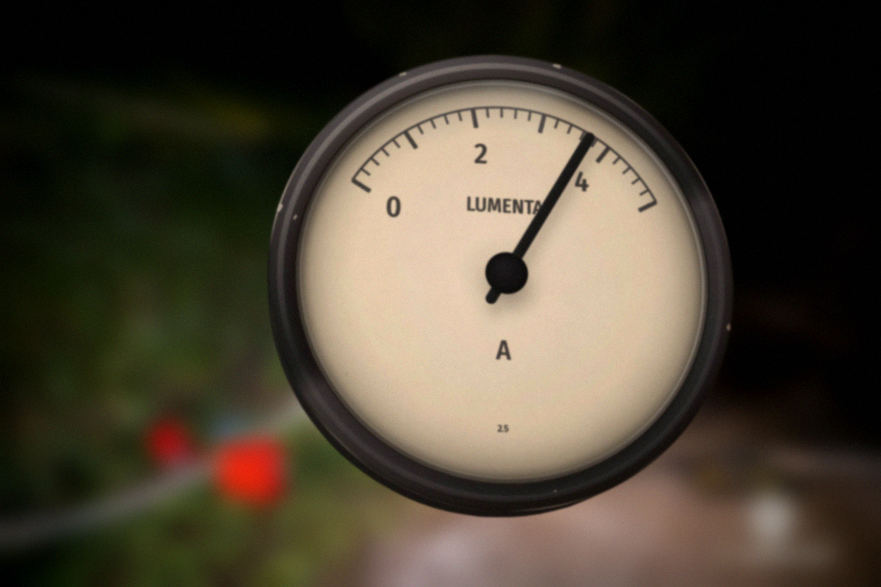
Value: 3.7 A
